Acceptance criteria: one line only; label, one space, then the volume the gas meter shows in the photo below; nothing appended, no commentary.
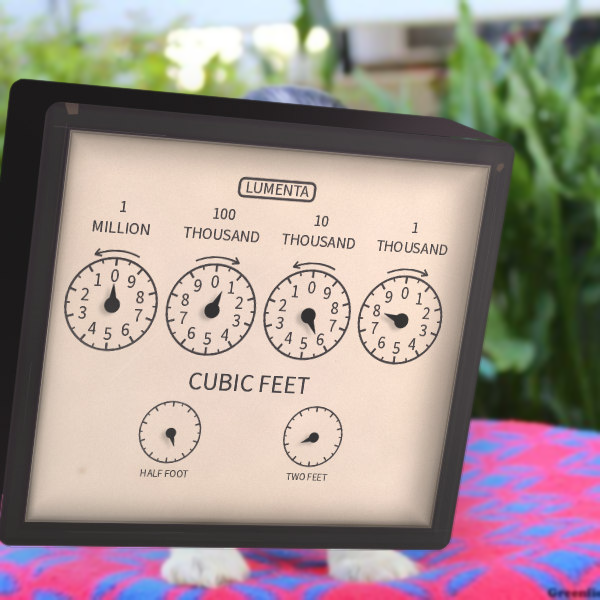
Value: 5800 ft³
